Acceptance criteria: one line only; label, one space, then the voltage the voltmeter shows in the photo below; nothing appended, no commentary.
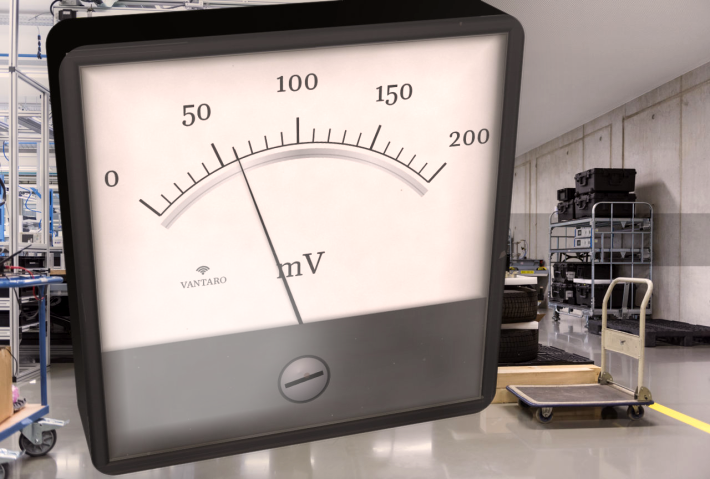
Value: 60 mV
